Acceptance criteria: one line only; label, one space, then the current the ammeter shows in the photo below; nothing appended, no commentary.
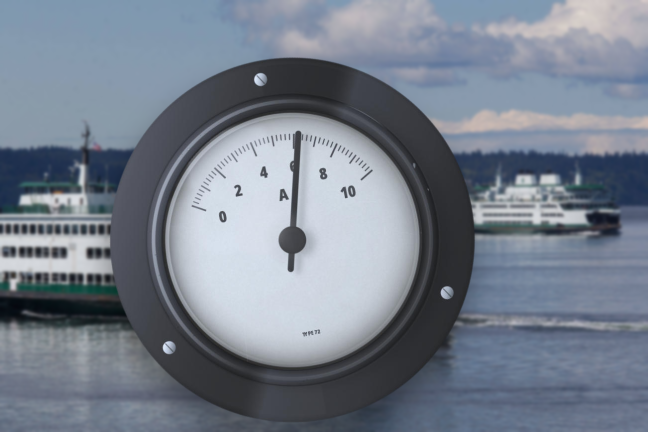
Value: 6.2 A
